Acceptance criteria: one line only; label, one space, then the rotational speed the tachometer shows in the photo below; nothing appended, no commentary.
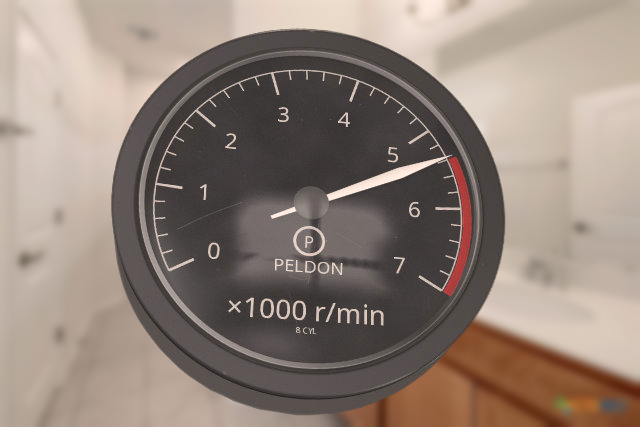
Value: 5400 rpm
